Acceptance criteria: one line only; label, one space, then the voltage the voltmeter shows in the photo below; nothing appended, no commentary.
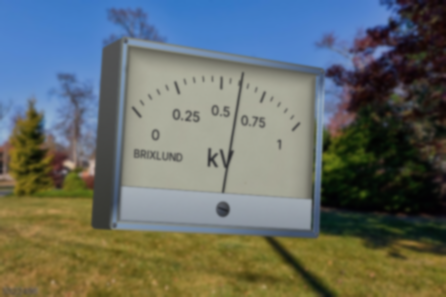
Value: 0.6 kV
